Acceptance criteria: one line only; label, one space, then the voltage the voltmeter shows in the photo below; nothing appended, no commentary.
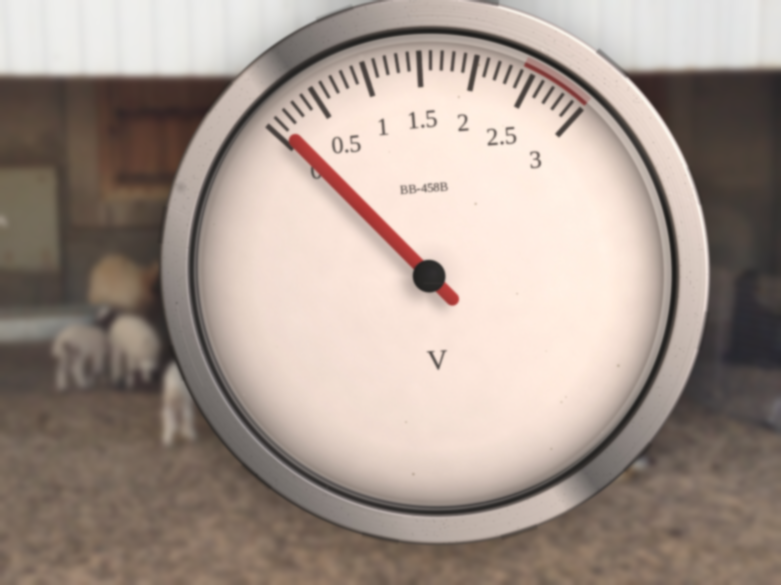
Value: 0.1 V
